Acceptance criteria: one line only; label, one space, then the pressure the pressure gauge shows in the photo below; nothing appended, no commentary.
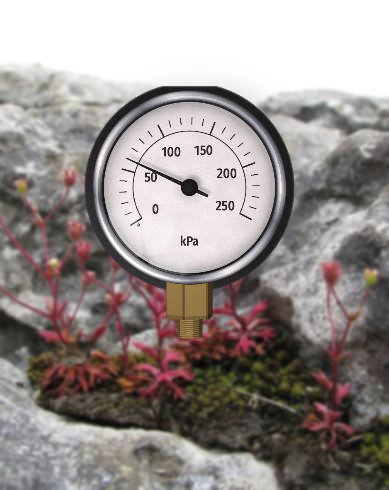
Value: 60 kPa
